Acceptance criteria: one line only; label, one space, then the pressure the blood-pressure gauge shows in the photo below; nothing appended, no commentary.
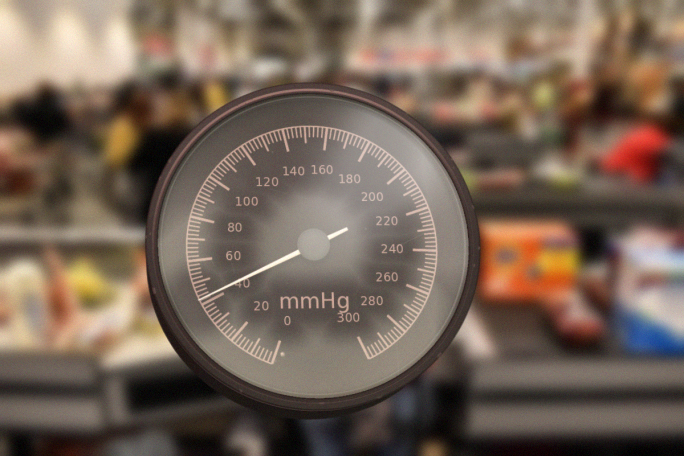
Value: 42 mmHg
